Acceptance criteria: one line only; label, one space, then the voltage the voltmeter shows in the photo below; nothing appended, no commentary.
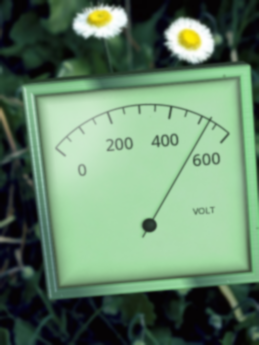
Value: 525 V
